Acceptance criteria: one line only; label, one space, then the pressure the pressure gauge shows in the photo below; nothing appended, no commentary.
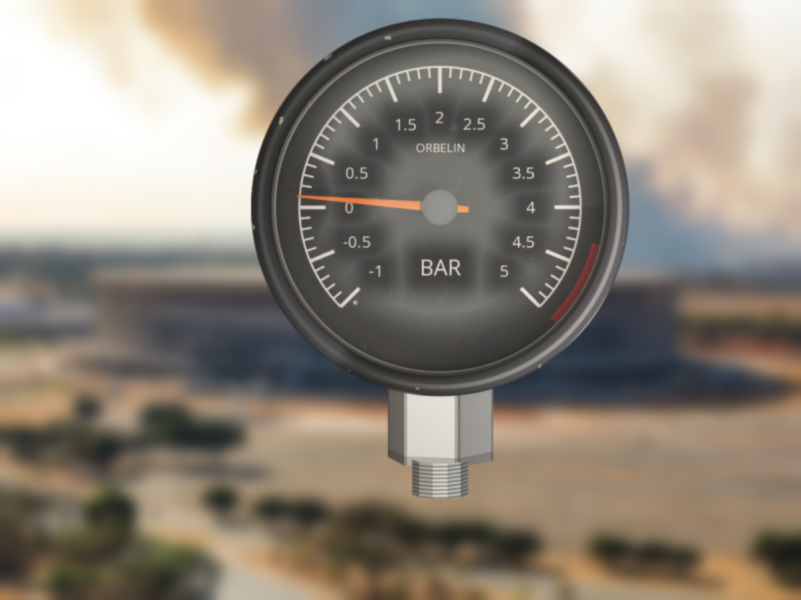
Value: 0.1 bar
